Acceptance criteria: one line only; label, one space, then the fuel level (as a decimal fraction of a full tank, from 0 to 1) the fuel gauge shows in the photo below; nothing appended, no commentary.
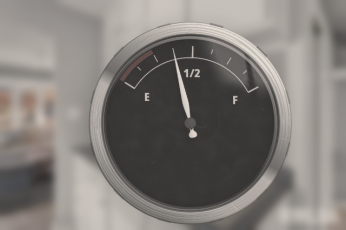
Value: 0.375
